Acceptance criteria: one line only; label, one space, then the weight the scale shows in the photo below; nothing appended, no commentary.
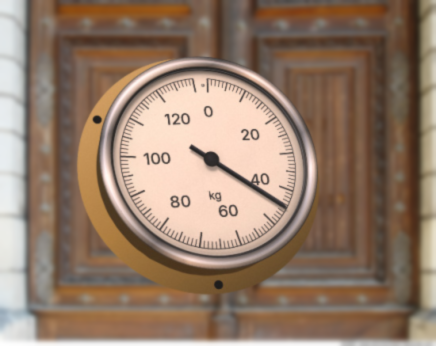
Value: 45 kg
